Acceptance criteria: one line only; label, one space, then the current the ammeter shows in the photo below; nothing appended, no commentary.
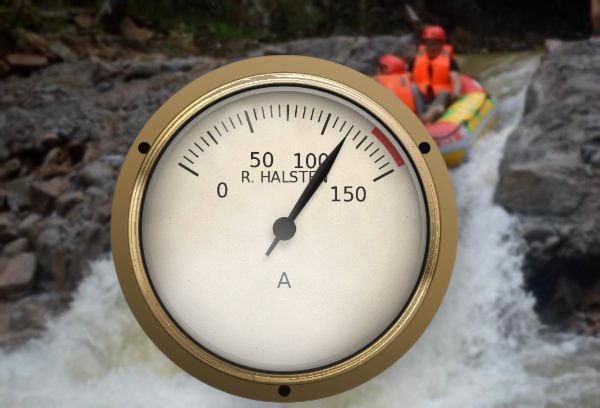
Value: 115 A
